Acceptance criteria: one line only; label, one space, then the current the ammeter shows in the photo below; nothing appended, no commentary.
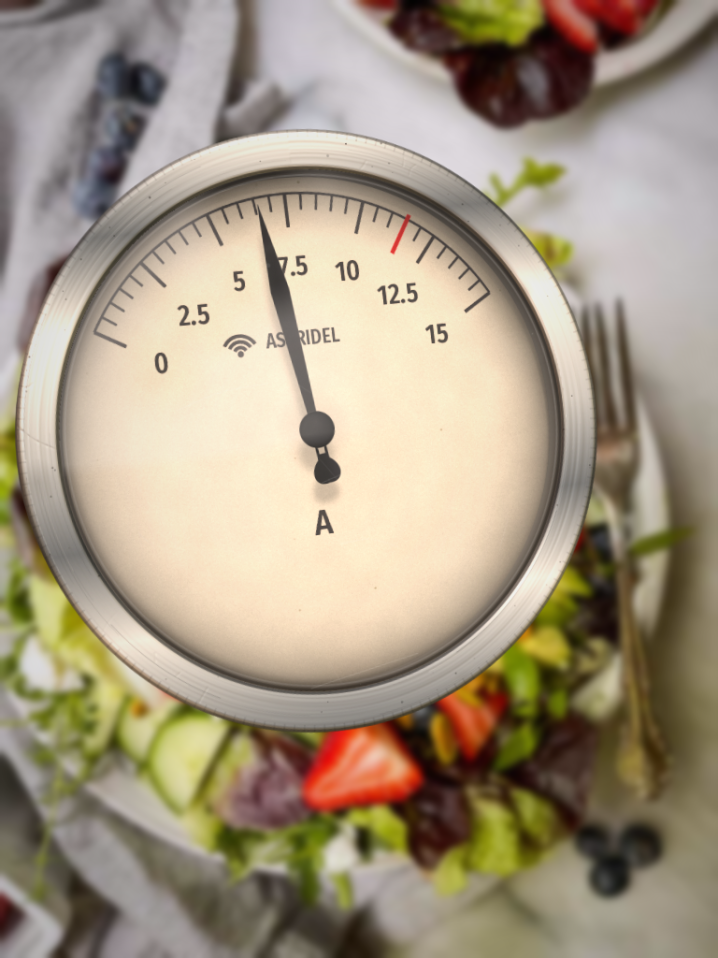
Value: 6.5 A
